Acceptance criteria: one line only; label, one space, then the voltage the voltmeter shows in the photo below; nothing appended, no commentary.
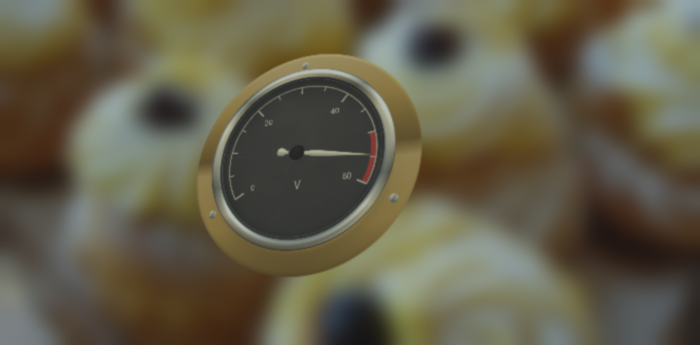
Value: 55 V
